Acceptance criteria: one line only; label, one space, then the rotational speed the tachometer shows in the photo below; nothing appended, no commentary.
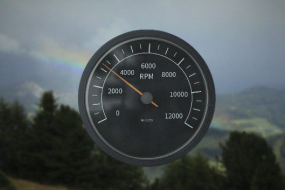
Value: 3250 rpm
